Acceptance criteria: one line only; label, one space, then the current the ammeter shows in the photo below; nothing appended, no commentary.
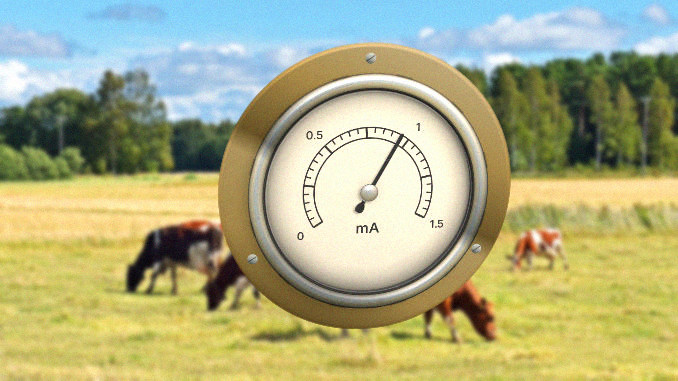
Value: 0.95 mA
